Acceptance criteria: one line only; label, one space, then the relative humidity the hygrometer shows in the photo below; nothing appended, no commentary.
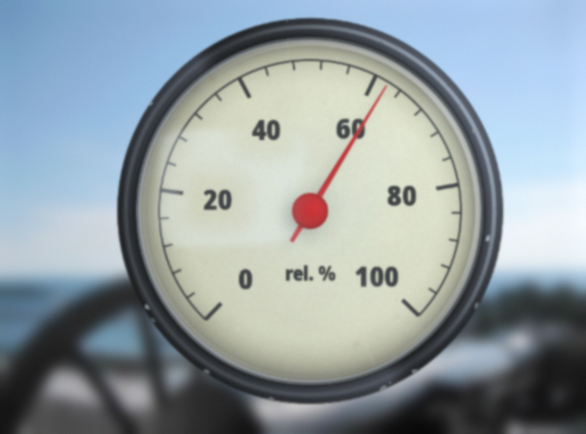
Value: 62 %
